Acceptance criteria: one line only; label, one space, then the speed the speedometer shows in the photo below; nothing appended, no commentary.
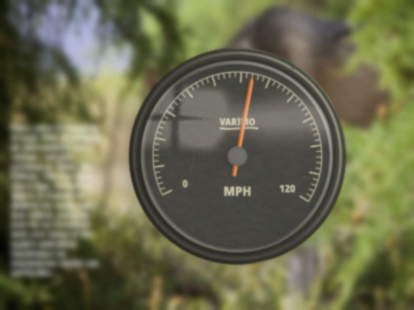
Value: 64 mph
